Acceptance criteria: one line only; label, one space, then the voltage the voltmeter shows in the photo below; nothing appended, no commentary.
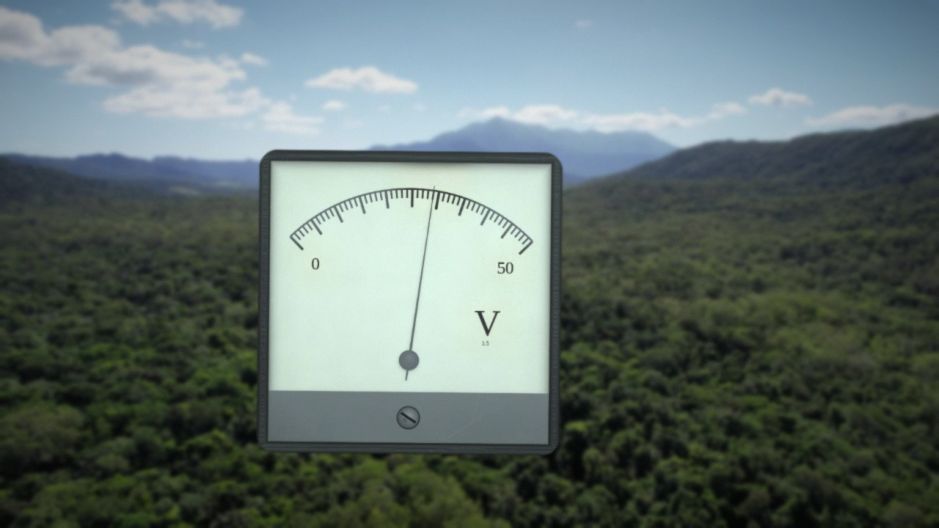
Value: 29 V
